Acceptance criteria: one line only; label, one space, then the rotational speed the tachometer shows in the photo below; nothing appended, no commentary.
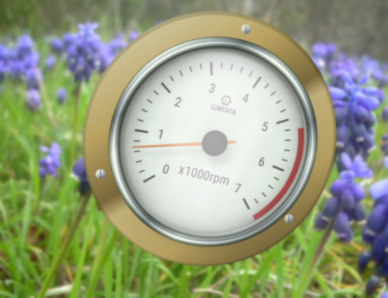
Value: 700 rpm
